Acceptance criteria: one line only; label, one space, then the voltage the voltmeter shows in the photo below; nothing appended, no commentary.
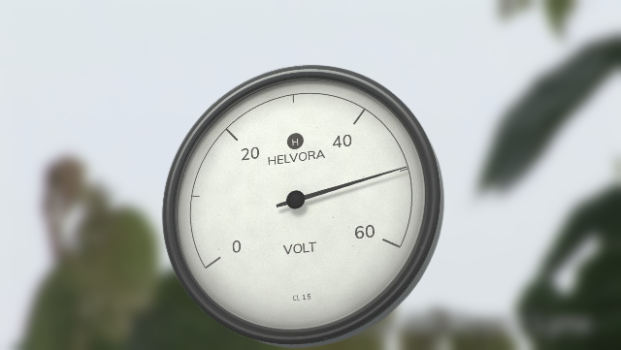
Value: 50 V
